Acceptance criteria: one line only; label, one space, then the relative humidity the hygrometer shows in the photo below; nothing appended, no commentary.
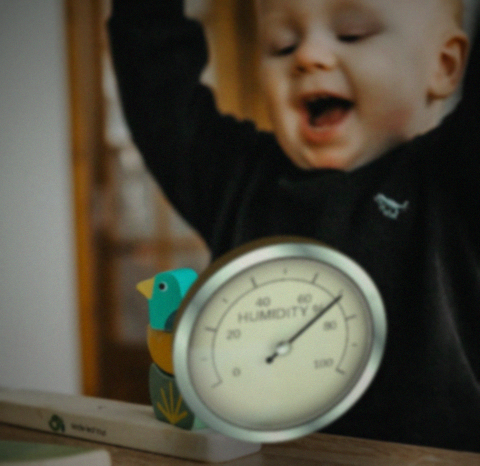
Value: 70 %
